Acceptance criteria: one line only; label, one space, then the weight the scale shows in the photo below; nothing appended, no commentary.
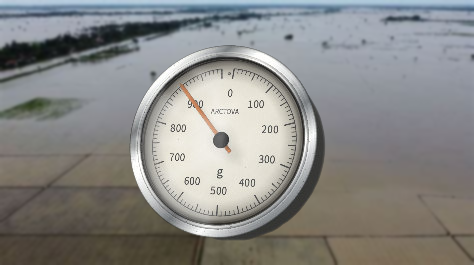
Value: 900 g
